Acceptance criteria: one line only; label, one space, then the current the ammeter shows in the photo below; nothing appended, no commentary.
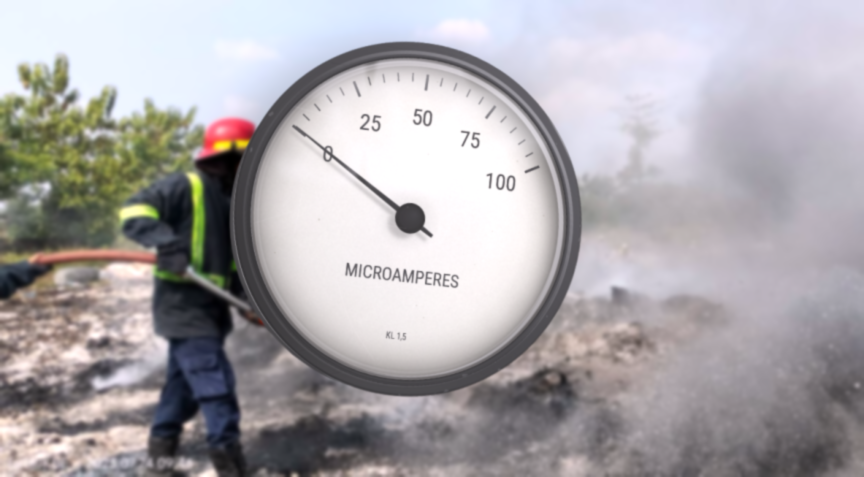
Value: 0 µA
